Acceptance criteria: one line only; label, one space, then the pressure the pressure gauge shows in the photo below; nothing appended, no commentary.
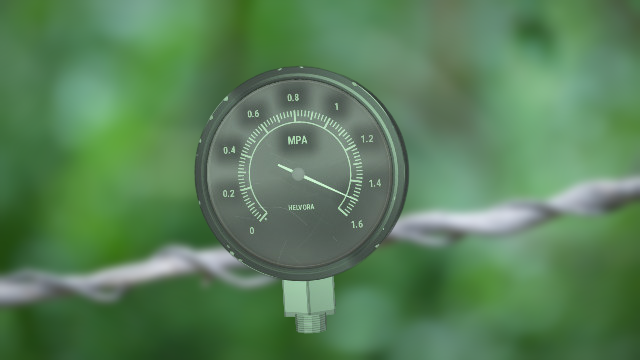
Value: 1.5 MPa
